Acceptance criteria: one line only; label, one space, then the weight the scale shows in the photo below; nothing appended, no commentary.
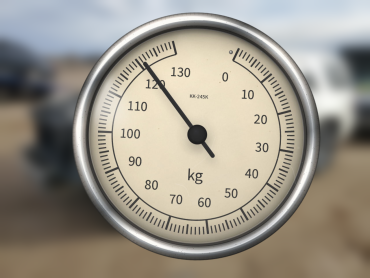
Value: 121 kg
